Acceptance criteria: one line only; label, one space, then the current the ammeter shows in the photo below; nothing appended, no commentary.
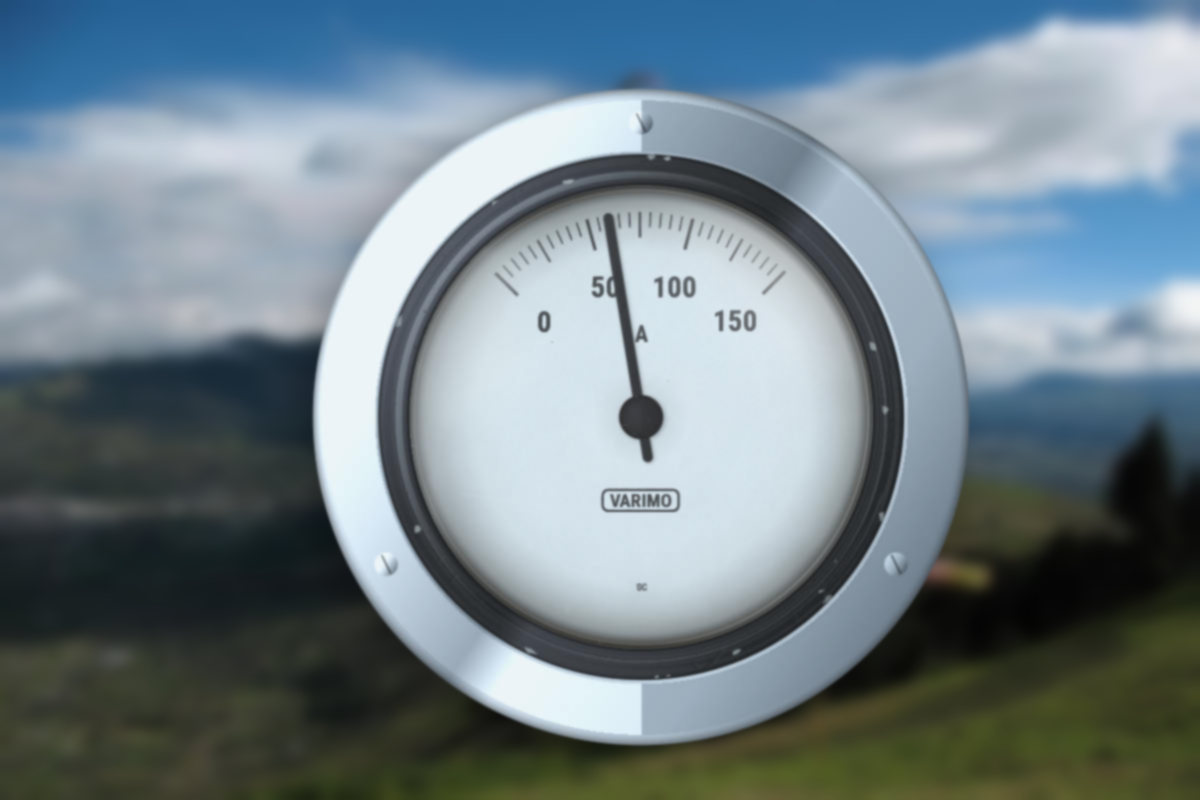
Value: 60 A
